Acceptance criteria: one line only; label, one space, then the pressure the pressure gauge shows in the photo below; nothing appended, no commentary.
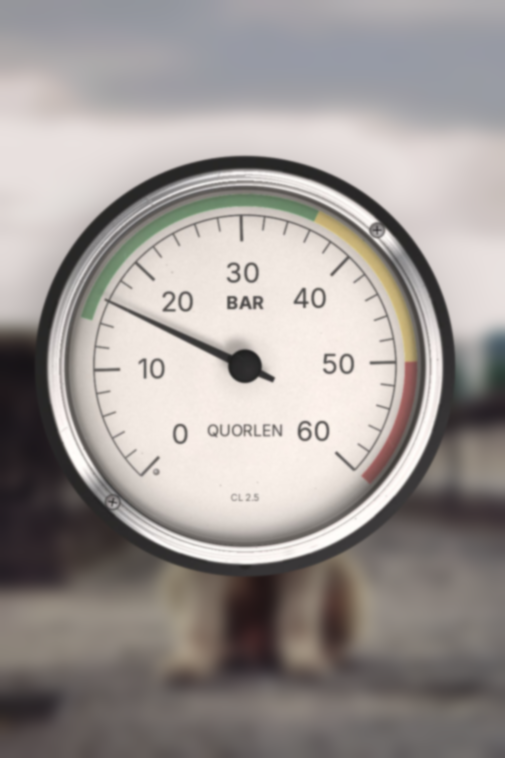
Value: 16 bar
